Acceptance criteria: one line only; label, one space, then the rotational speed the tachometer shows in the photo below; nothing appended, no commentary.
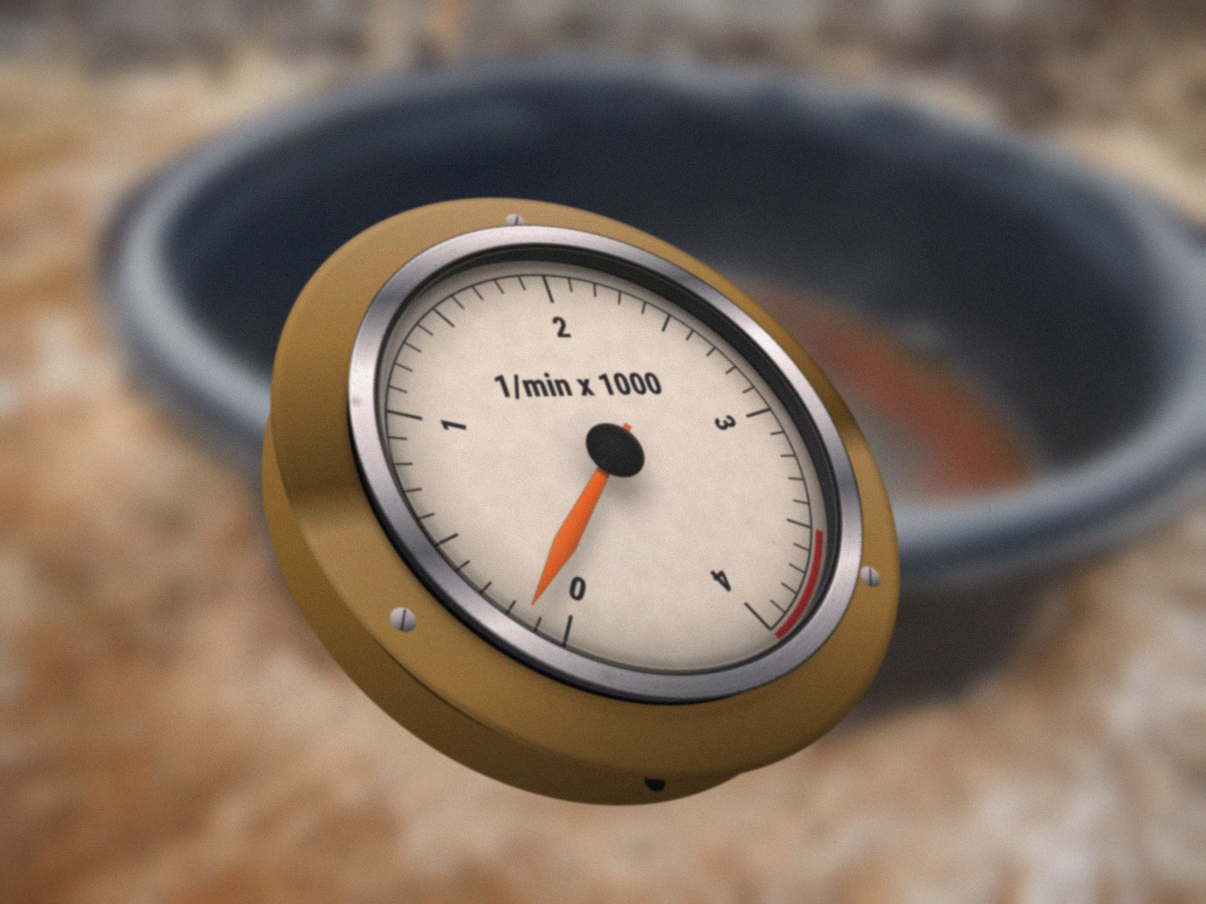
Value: 150 rpm
